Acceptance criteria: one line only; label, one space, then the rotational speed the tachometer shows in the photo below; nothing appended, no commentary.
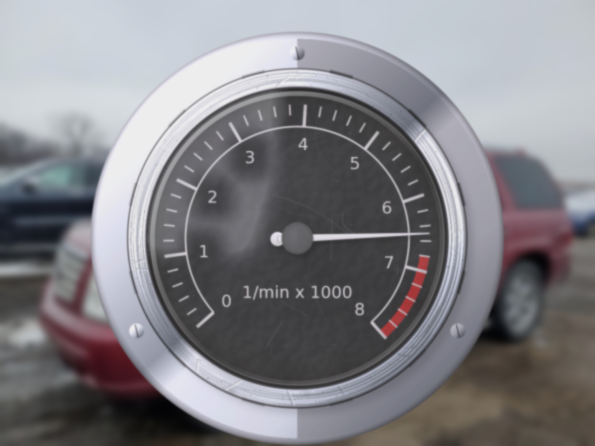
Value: 6500 rpm
